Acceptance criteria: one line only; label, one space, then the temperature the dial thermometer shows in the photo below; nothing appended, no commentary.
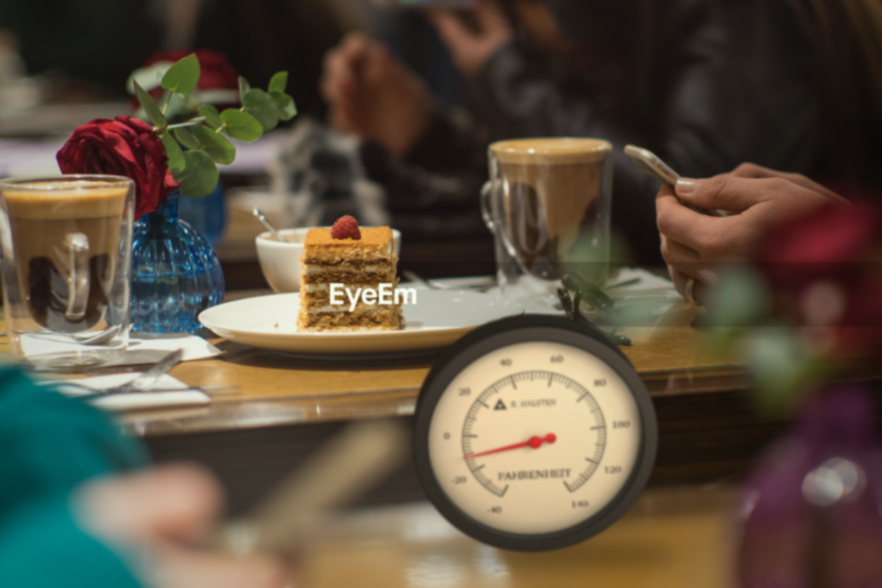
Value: -10 °F
